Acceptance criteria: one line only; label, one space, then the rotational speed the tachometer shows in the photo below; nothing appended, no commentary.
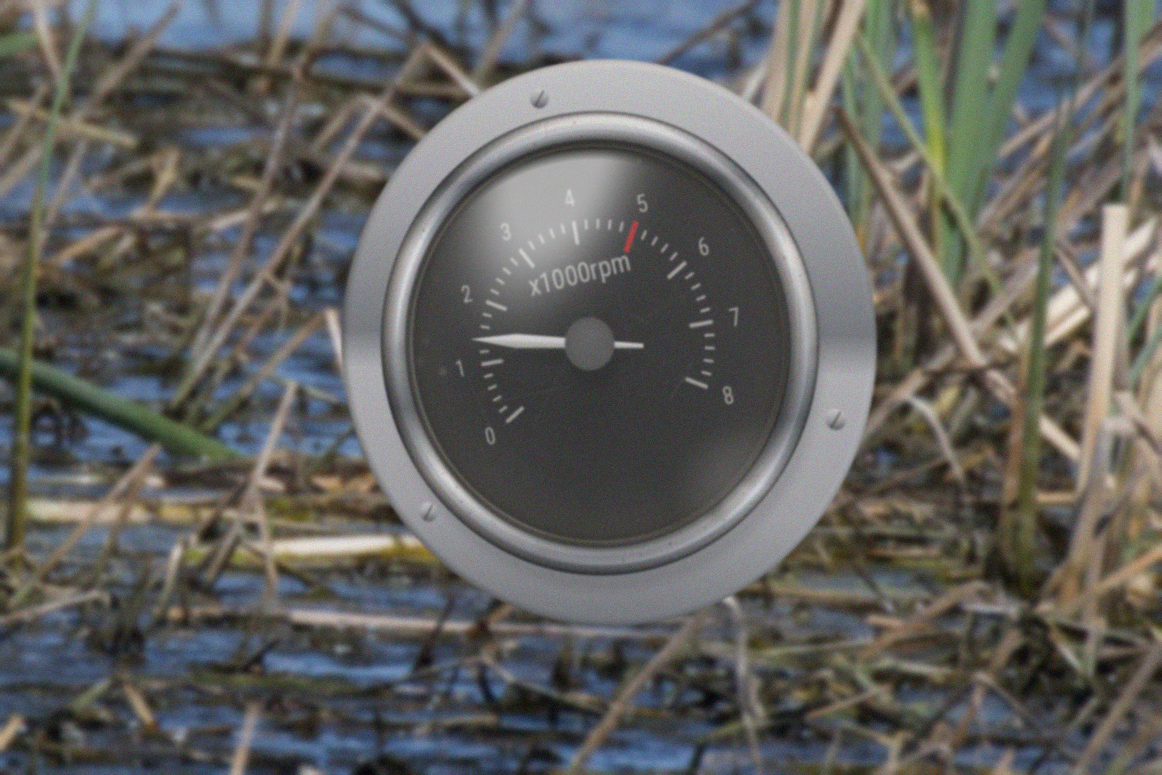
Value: 1400 rpm
